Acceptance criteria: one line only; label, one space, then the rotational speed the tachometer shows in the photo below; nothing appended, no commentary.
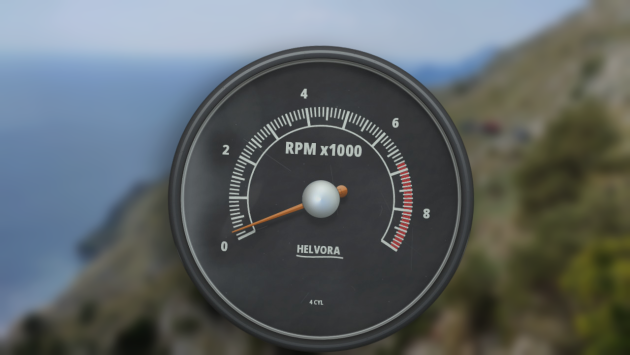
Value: 200 rpm
